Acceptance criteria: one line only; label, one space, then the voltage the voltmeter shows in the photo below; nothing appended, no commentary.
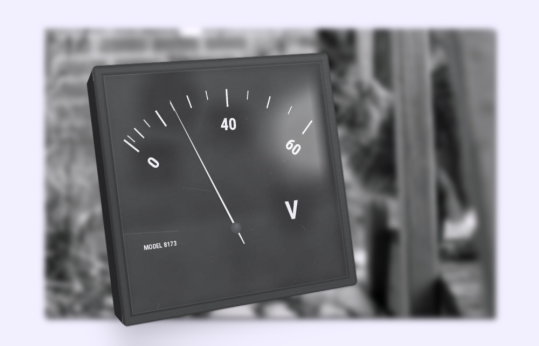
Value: 25 V
